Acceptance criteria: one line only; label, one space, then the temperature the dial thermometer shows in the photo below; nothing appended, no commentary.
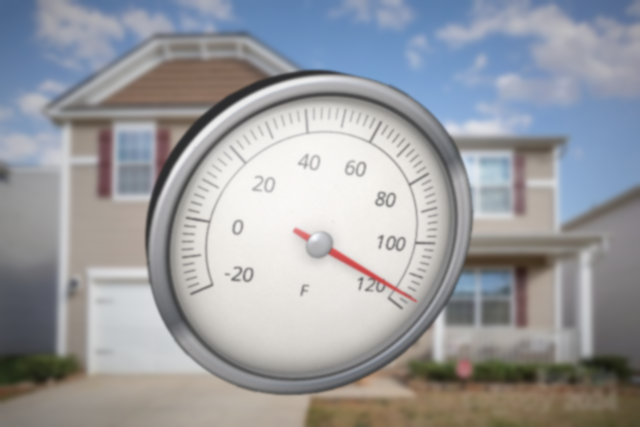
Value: 116 °F
